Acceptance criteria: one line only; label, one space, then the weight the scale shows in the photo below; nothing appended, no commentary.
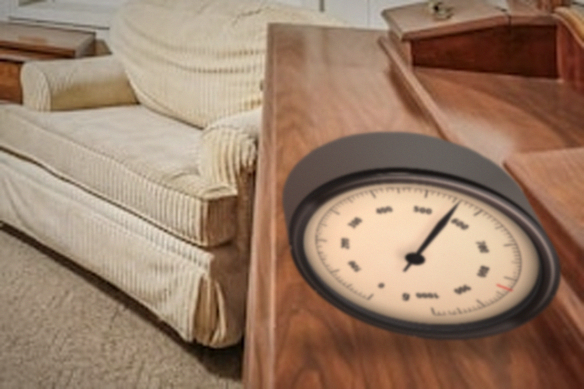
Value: 550 g
